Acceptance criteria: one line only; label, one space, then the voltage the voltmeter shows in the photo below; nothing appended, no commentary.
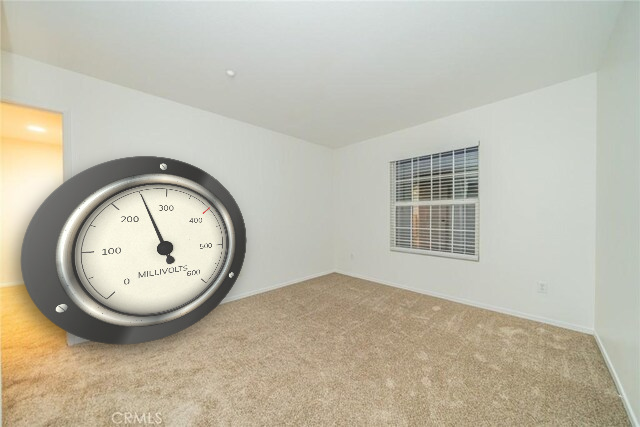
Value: 250 mV
